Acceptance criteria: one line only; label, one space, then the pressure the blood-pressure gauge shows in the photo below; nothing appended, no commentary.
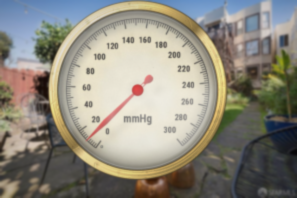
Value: 10 mmHg
